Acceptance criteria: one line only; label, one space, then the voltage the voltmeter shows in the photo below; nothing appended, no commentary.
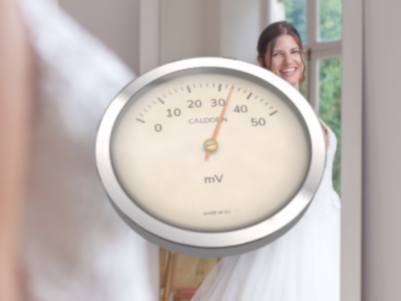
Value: 34 mV
